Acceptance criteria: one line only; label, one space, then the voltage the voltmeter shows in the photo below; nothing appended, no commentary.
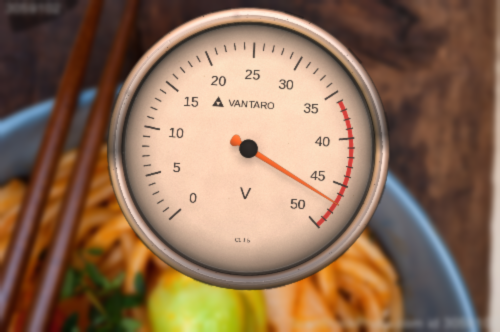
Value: 47 V
